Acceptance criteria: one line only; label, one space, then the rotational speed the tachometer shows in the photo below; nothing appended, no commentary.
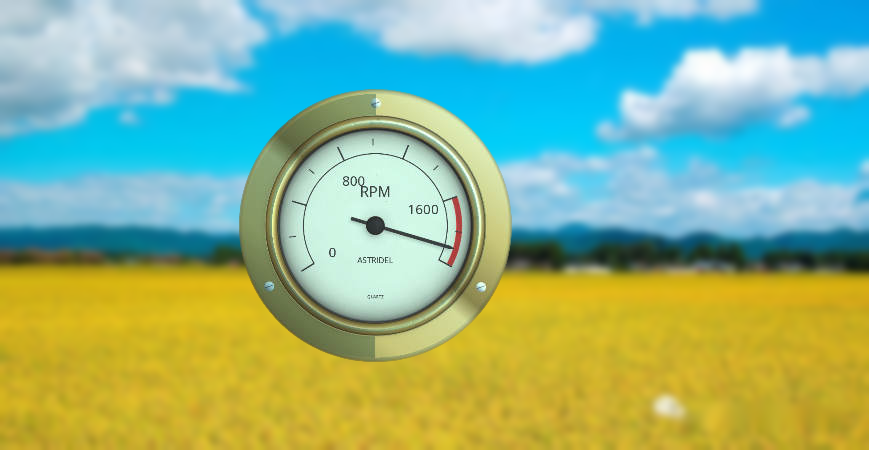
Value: 1900 rpm
